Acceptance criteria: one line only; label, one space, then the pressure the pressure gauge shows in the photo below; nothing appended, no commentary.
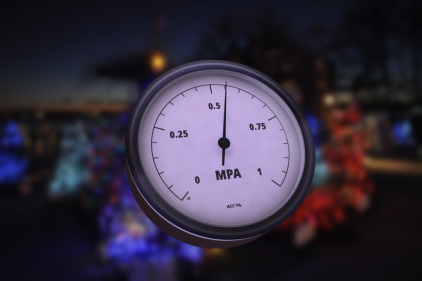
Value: 0.55 MPa
